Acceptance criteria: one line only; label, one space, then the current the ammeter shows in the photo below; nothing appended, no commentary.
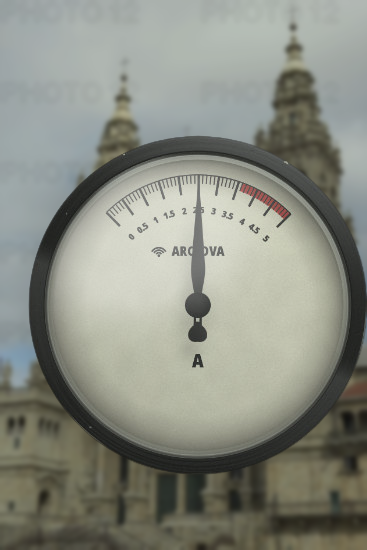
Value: 2.5 A
